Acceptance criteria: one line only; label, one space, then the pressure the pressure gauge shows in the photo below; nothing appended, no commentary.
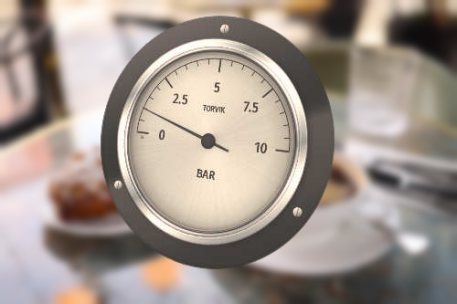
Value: 1 bar
